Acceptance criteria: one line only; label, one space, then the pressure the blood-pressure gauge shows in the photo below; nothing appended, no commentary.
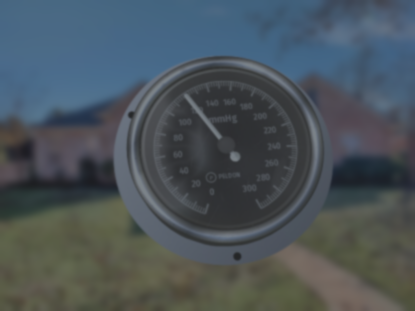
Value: 120 mmHg
